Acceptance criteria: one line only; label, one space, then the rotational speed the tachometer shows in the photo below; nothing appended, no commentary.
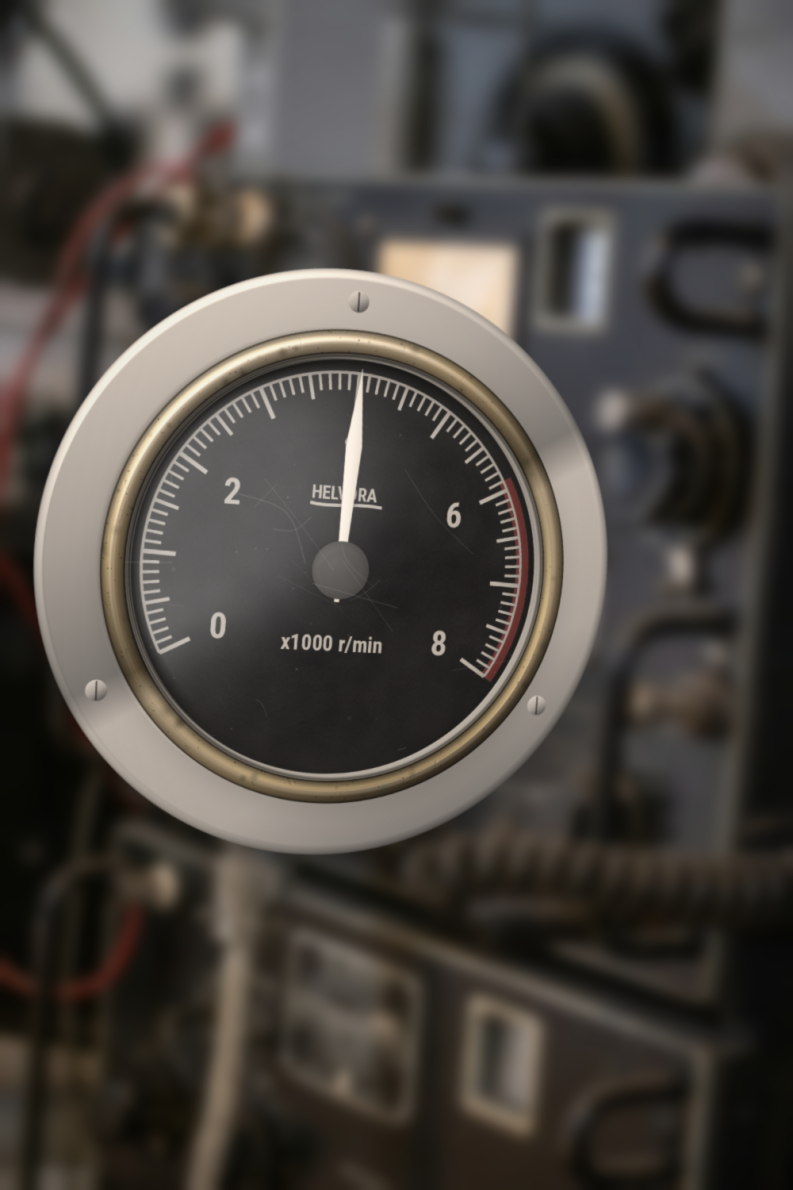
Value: 4000 rpm
